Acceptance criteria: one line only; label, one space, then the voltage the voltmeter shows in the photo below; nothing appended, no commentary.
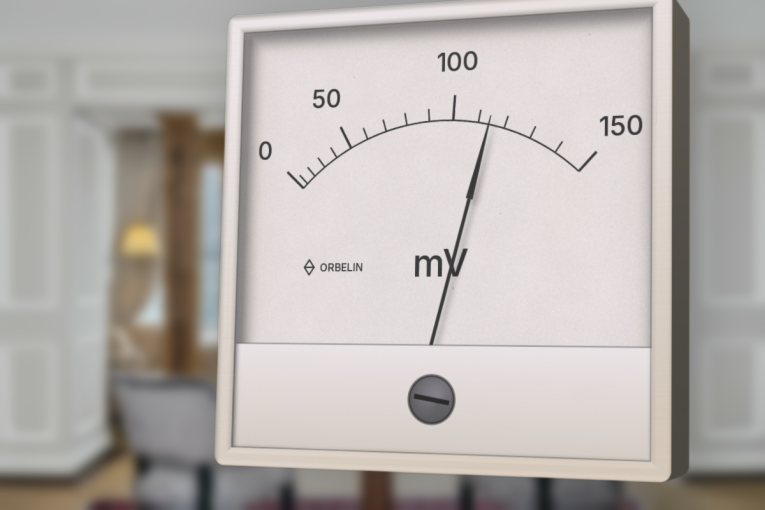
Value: 115 mV
